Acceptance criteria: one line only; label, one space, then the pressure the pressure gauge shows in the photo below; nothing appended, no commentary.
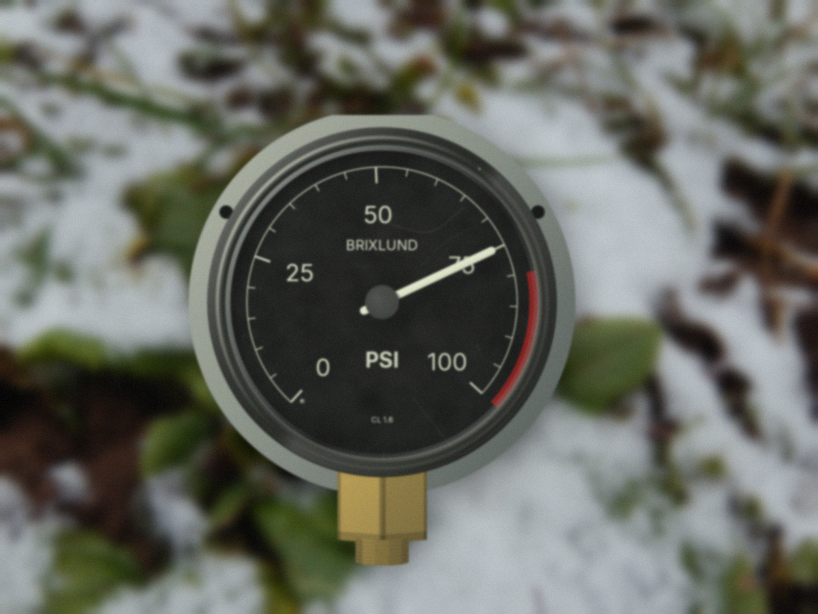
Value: 75 psi
